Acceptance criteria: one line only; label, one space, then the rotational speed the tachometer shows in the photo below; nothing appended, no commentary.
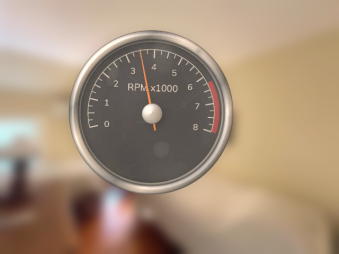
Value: 3500 rpm
